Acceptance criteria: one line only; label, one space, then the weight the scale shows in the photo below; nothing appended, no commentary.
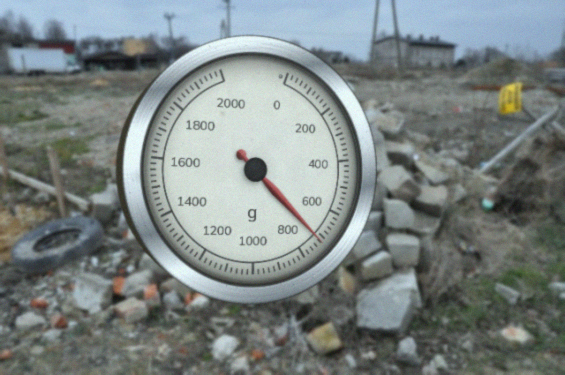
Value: 720 g
